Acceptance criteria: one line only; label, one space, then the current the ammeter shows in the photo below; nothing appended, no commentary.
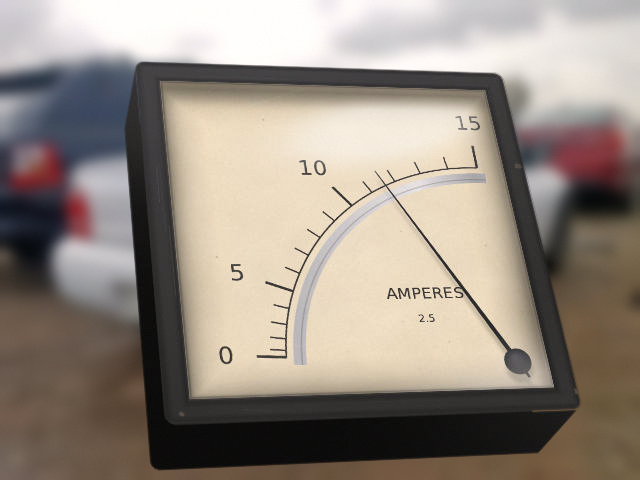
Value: 11.5 A
